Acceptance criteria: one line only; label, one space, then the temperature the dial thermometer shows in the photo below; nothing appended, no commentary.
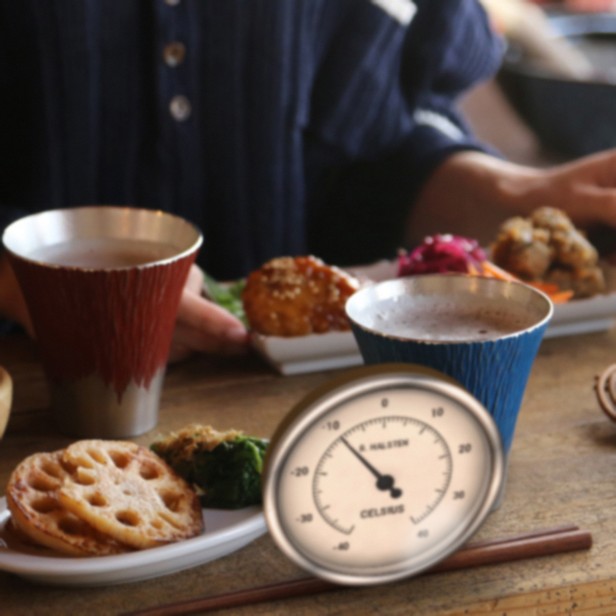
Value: -10 °C
